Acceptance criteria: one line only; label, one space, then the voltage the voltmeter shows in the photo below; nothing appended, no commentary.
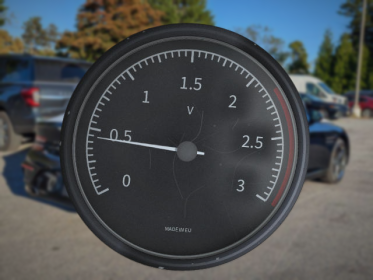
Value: 0.45 V
